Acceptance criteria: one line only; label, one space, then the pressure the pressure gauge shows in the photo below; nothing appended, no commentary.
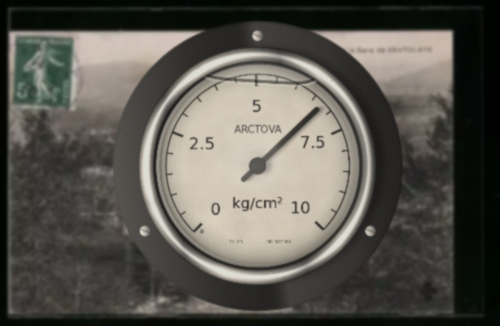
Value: 6.75 kg/cm²
